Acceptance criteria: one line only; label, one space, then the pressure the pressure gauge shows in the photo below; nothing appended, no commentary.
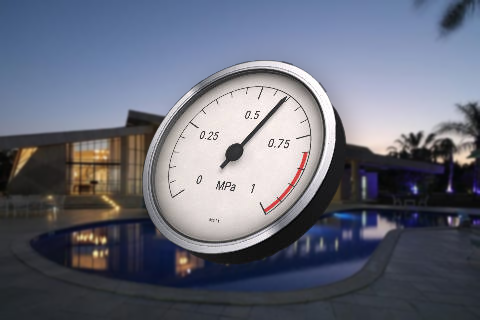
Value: 0.6 MPa
